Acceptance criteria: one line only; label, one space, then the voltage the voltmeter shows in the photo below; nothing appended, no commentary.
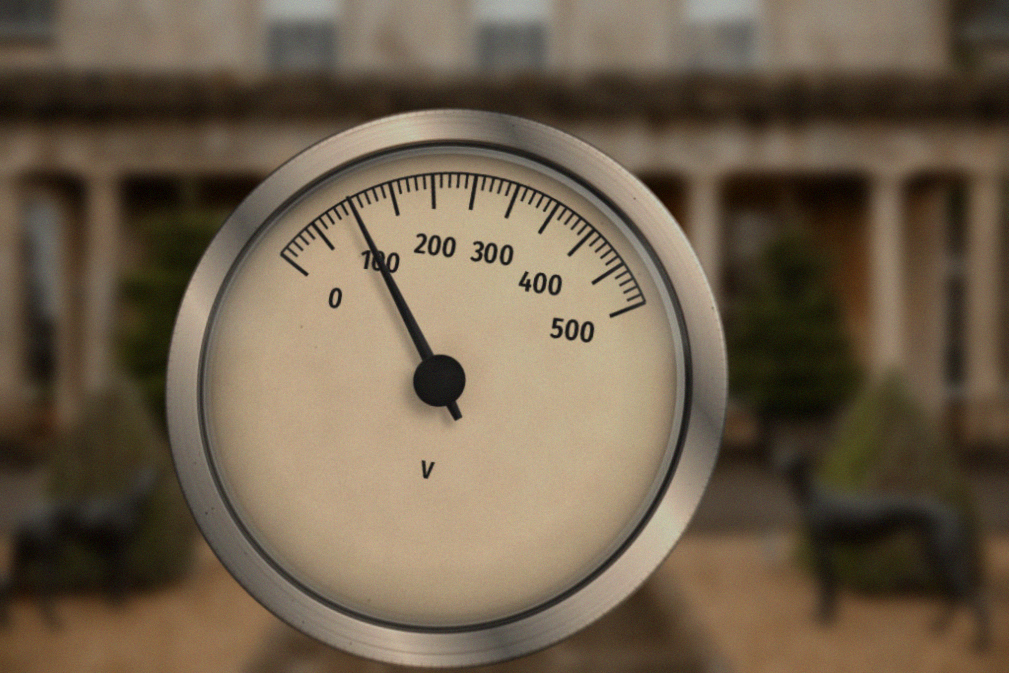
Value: 100 V
